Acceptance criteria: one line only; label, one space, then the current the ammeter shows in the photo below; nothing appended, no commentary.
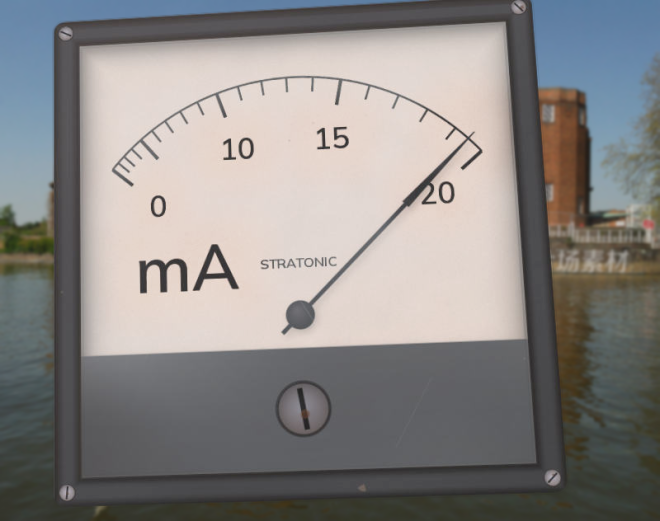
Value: 19.5 mA
